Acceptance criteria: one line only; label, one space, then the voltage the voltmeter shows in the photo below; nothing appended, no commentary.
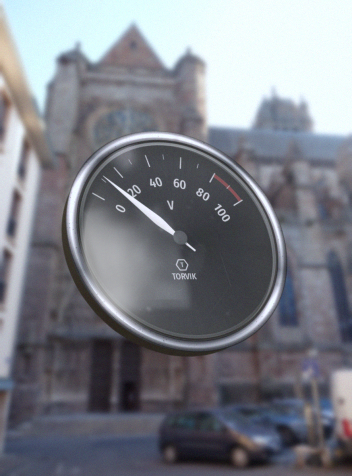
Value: 10 V
